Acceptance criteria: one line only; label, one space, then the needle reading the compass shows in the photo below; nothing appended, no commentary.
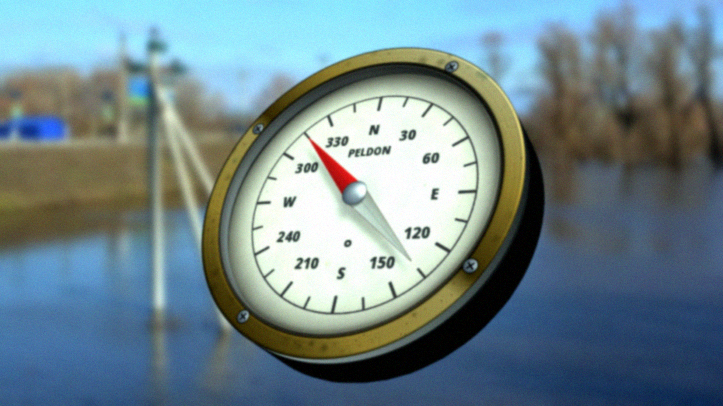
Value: 315 °
